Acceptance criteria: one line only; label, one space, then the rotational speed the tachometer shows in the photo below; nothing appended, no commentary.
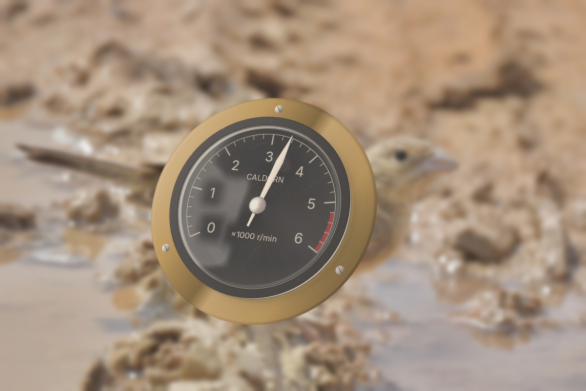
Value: 3400 rpm
